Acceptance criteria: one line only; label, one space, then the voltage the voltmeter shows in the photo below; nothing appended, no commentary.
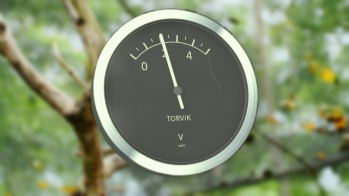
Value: 2 V
